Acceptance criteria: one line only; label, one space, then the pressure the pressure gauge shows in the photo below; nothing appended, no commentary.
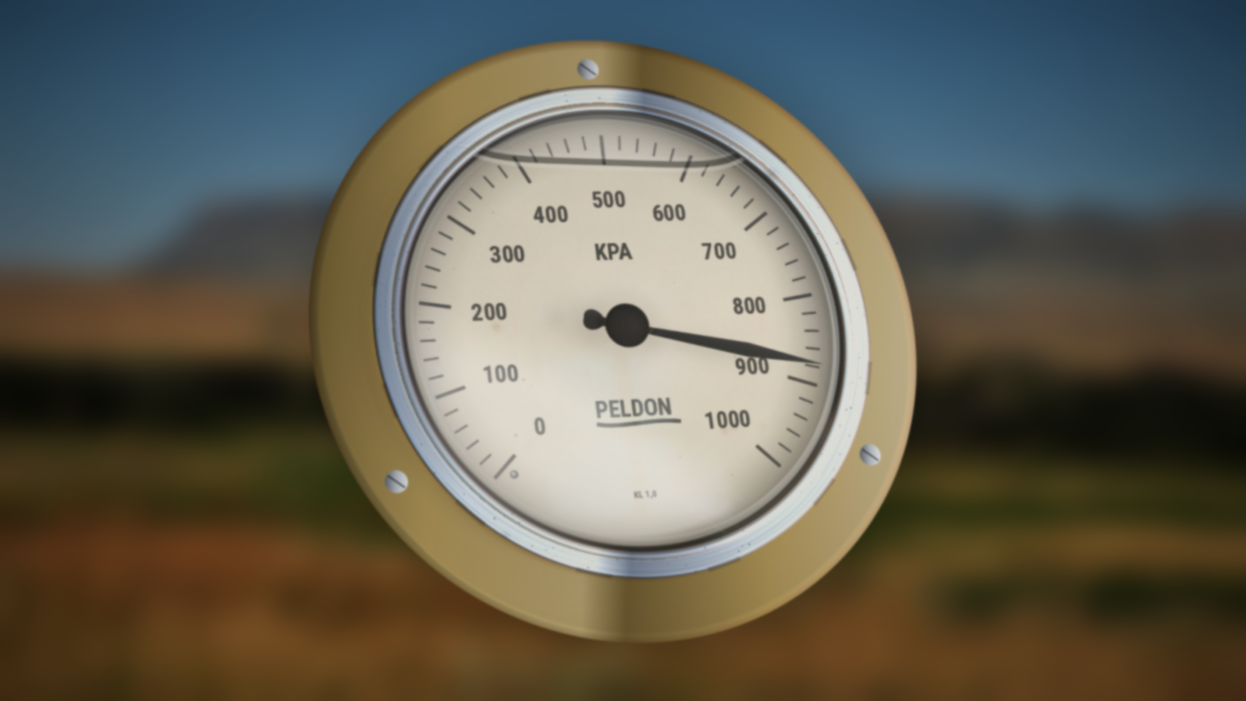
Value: 880 kPa
